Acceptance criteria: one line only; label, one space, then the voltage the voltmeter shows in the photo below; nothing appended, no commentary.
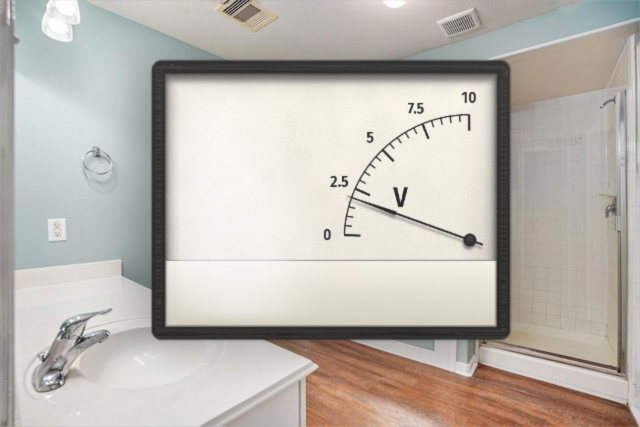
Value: 2 V
